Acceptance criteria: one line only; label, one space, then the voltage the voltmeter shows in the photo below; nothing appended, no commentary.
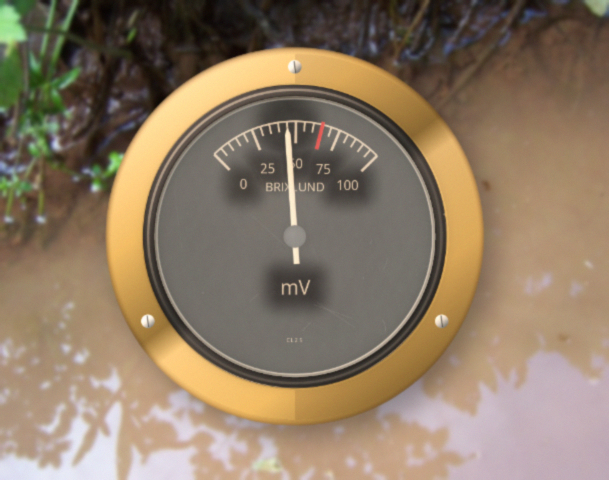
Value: 45 mV
